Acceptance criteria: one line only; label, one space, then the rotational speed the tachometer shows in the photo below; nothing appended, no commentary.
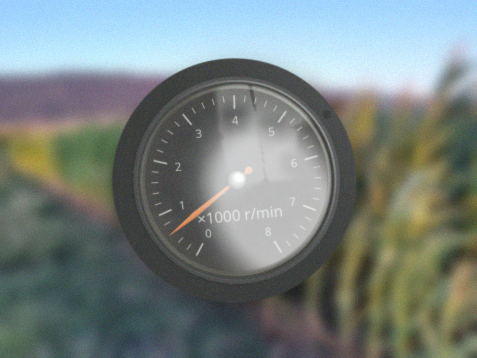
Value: 600 rpm
